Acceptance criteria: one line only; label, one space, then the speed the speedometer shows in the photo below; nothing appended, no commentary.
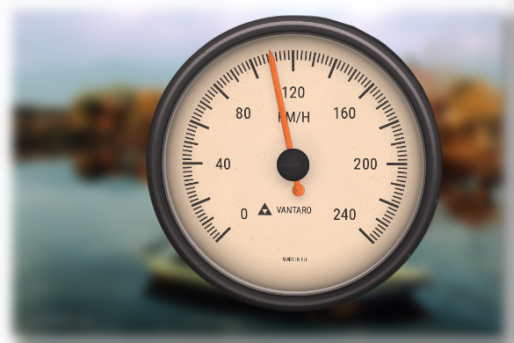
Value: 110 km/h
